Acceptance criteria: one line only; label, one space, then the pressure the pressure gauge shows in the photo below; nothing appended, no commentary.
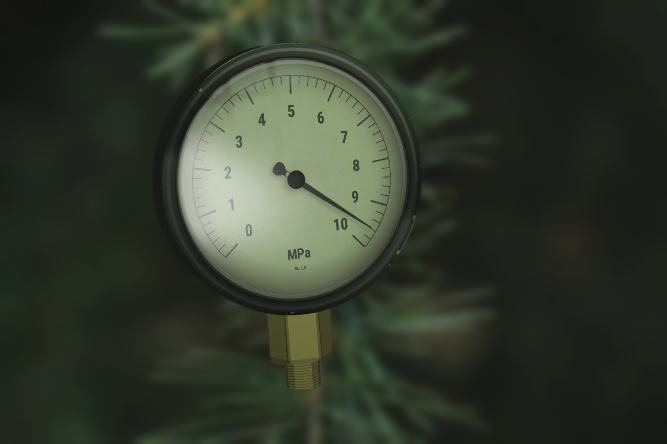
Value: 9.6 MPa
